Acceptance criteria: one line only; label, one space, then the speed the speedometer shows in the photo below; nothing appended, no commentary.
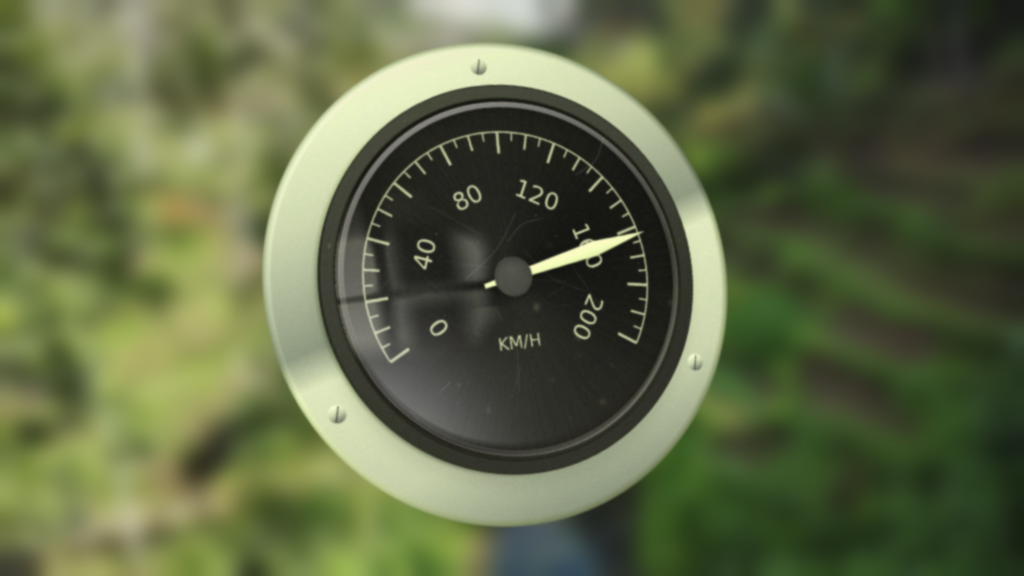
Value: 162.5 km/h
